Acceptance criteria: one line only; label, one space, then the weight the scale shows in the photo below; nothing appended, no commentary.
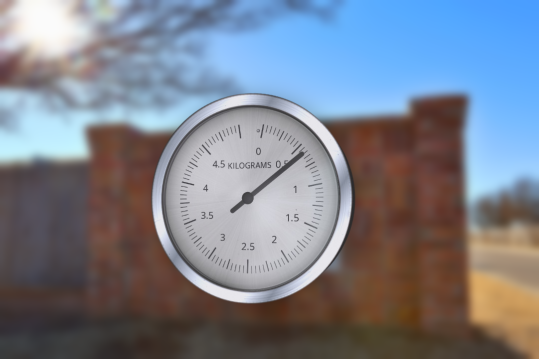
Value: 0.6 kg
